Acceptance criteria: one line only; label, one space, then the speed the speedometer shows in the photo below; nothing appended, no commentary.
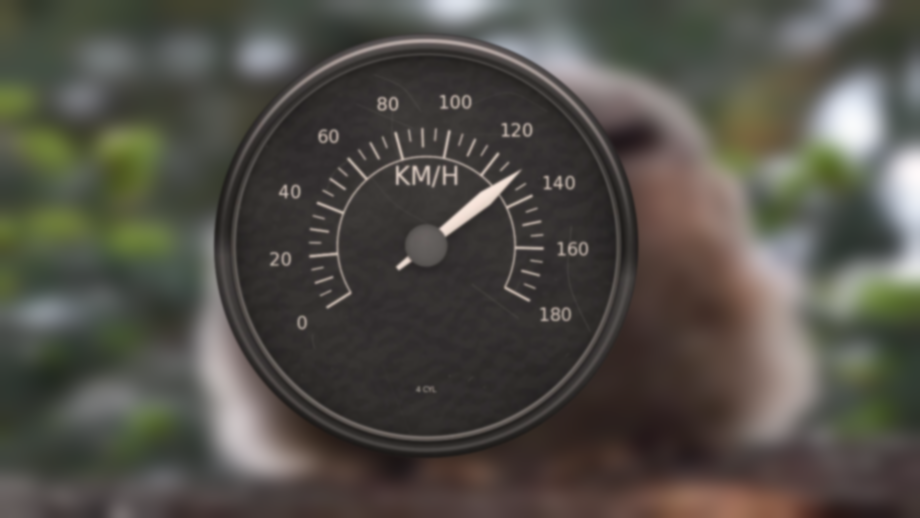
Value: 130 km/h
